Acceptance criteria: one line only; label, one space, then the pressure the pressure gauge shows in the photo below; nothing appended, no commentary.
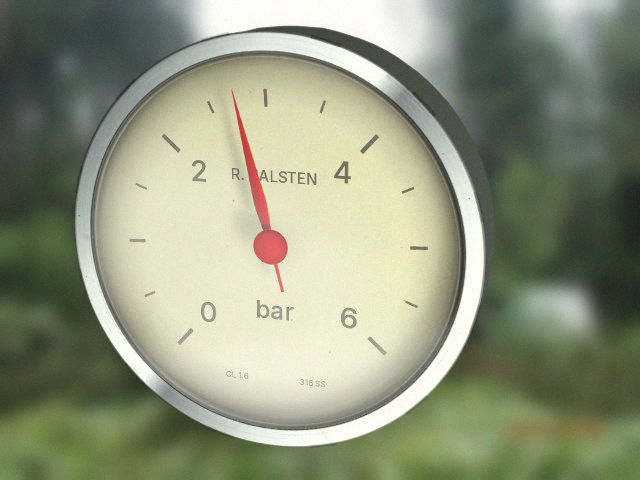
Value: 2.75 bar
